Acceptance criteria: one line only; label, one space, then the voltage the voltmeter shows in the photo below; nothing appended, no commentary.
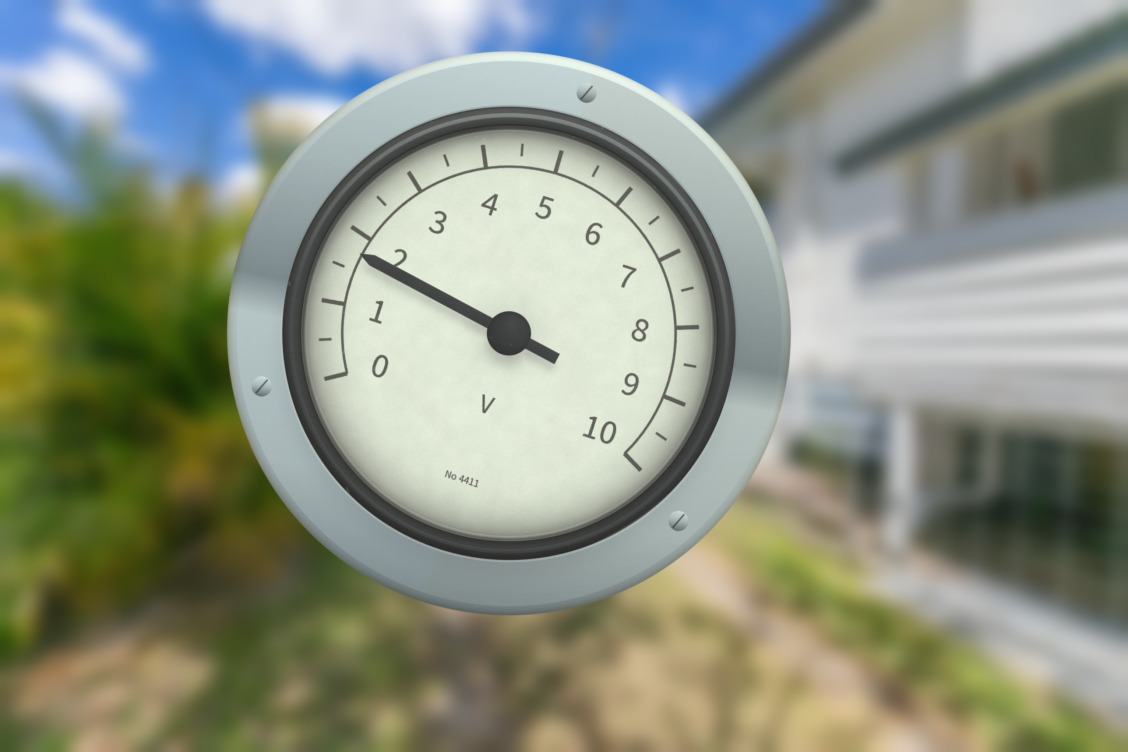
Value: 1.75 V
